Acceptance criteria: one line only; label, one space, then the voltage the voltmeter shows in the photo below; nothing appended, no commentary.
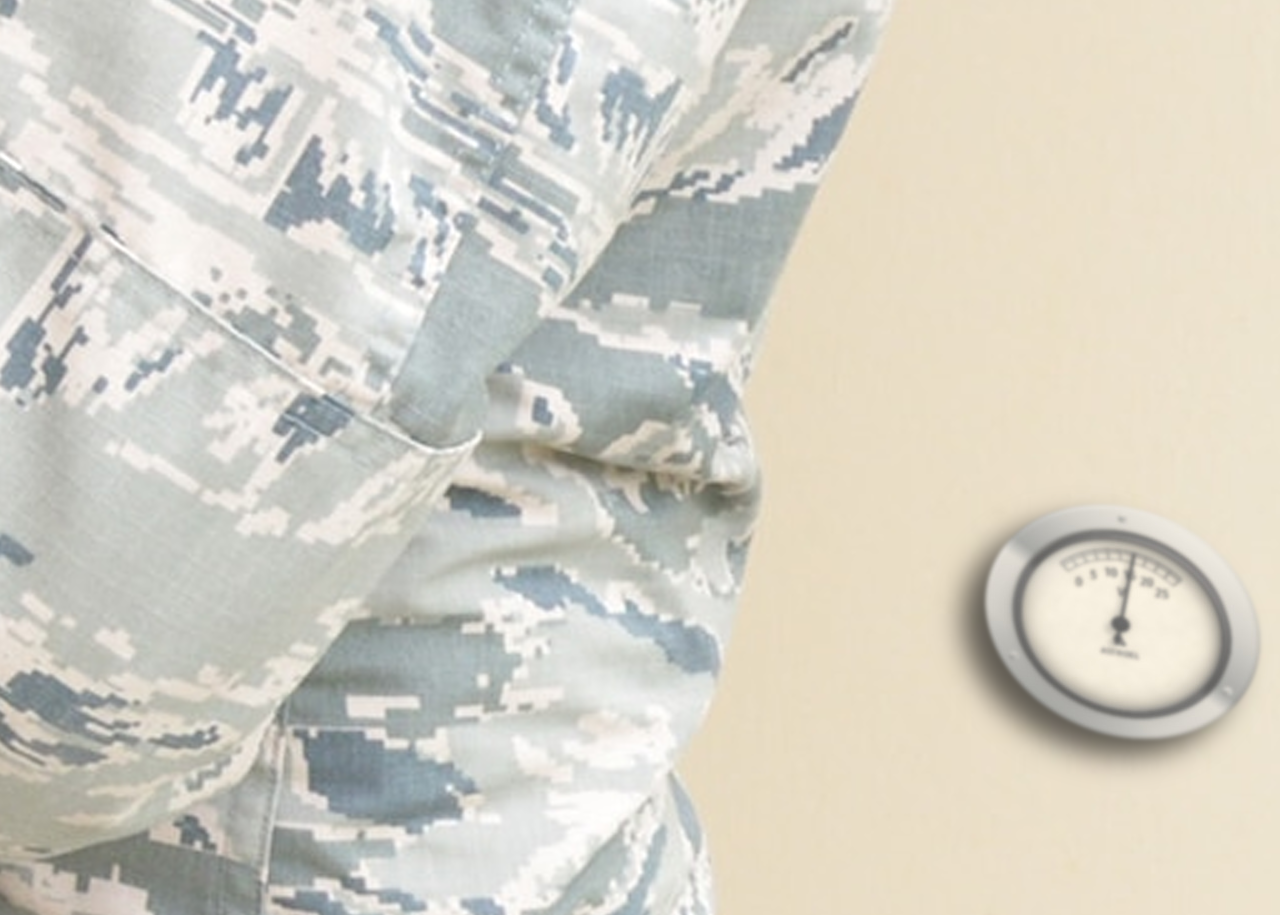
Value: 15 V
